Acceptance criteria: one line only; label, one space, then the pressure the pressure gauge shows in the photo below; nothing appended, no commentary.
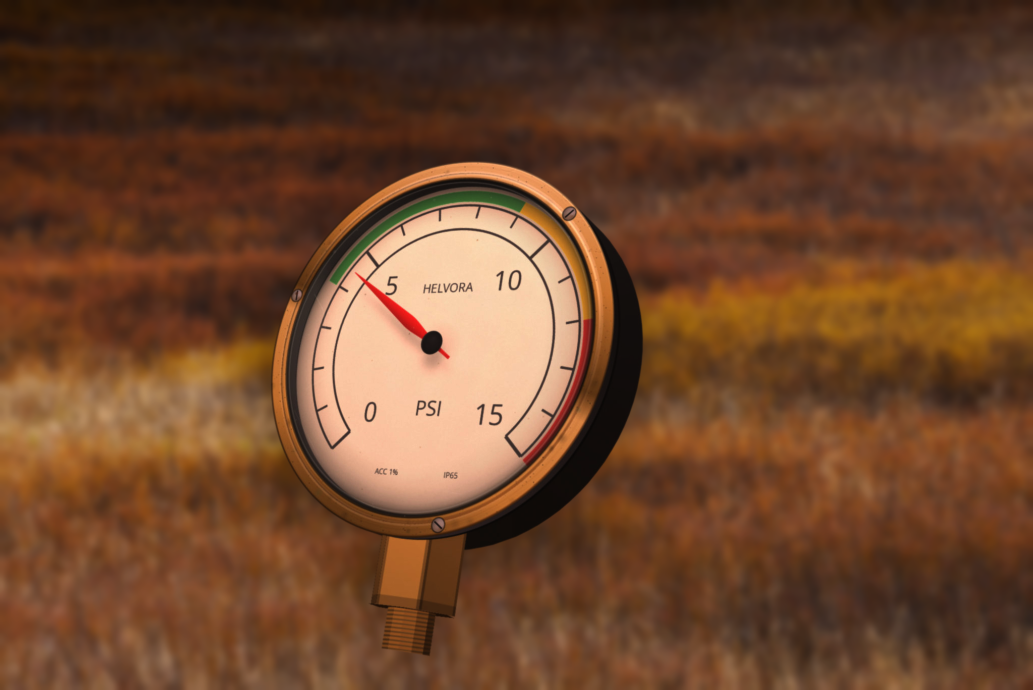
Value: 4.5 psi
